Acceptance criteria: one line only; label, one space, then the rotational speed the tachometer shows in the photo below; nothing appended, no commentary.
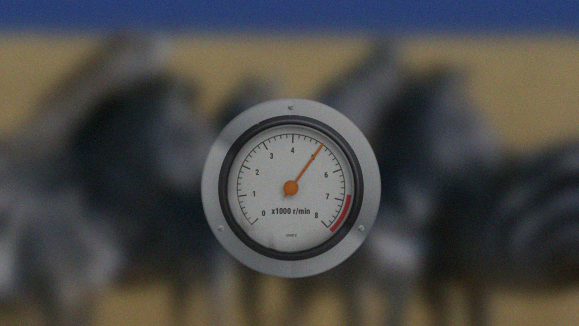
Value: 5000 rpm
